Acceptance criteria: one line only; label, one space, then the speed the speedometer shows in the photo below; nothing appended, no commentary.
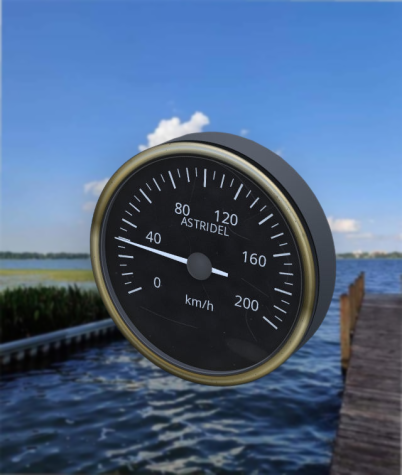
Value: 30 km/h
